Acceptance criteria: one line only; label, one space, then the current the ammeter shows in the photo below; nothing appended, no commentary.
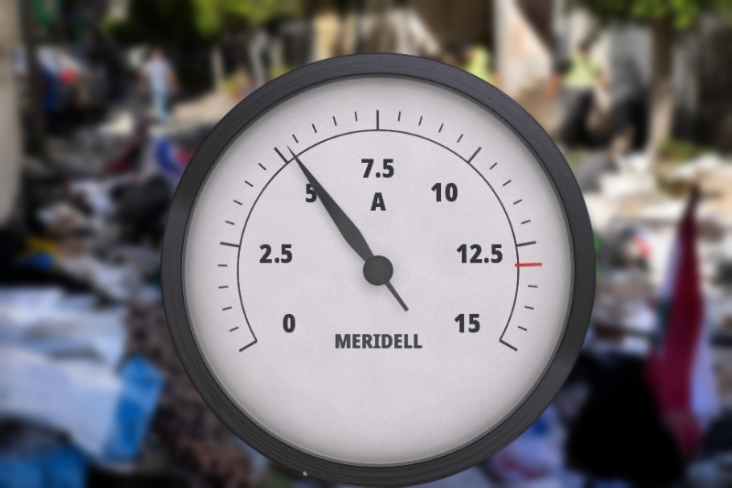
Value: 5.25 A
